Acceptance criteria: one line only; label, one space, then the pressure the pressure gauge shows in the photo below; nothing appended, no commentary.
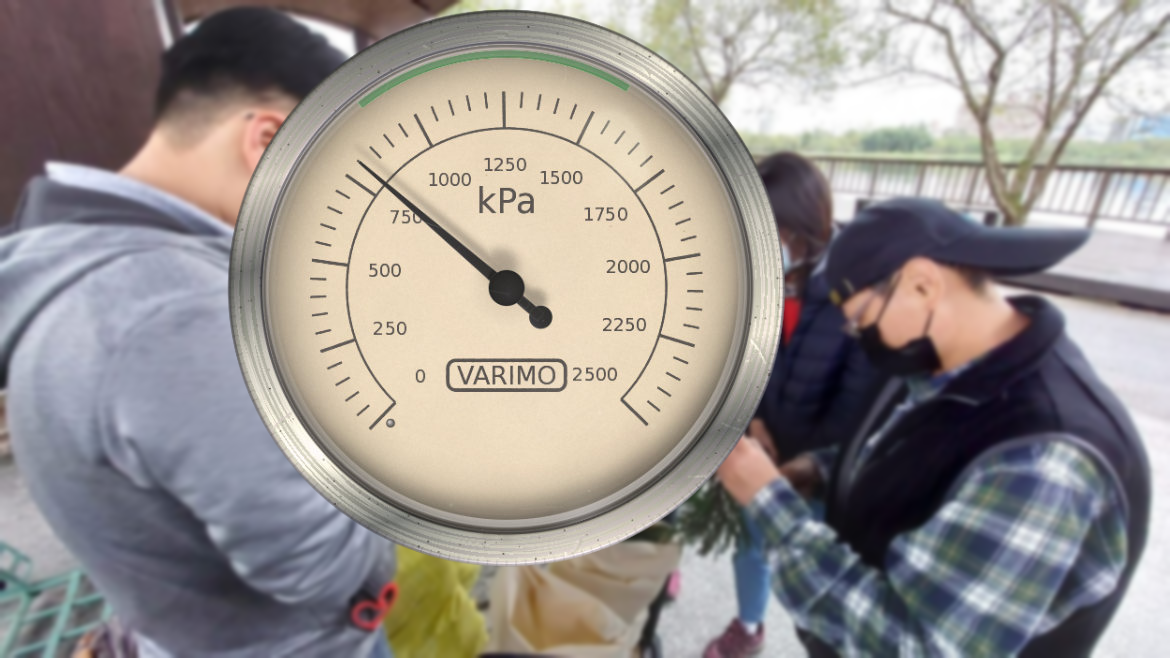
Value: 800 kPa
